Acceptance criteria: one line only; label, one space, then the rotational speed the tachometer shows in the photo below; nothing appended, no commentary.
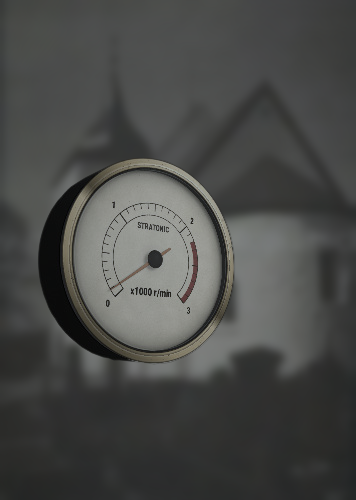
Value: 100 rpm
